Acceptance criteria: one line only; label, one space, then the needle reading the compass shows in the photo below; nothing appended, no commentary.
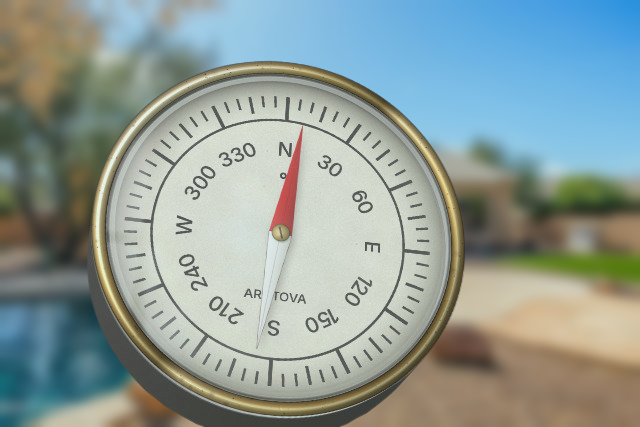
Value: 7.5 °
